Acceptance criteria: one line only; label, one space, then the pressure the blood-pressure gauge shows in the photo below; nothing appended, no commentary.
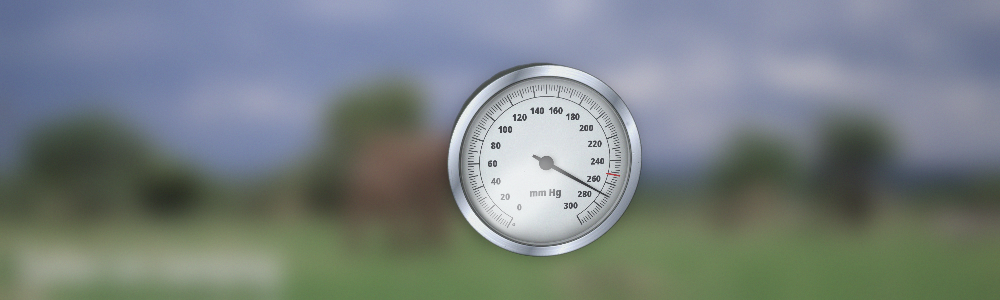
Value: 270 mmHg
